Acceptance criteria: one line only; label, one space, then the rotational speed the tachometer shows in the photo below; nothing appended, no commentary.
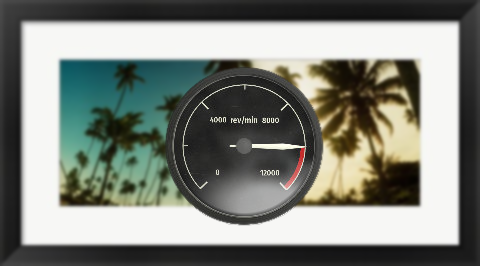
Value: 10000 rpm
